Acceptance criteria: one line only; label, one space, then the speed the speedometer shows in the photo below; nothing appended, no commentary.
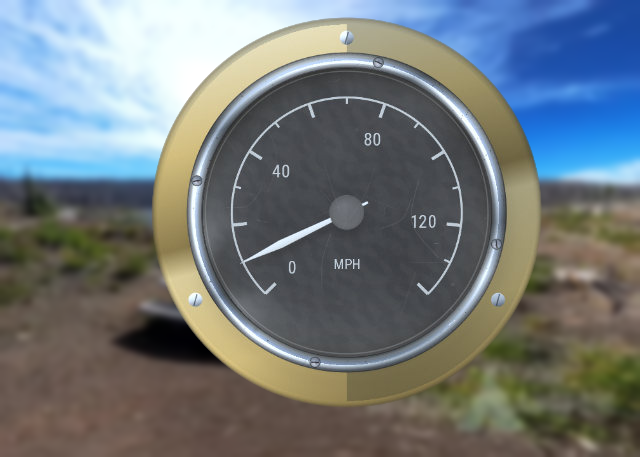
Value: 10 mph
